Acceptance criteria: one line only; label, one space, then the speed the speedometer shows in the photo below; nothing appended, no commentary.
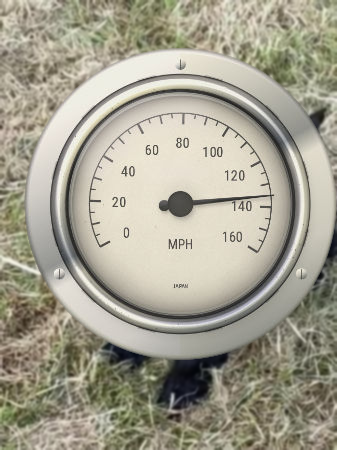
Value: 135 mph
